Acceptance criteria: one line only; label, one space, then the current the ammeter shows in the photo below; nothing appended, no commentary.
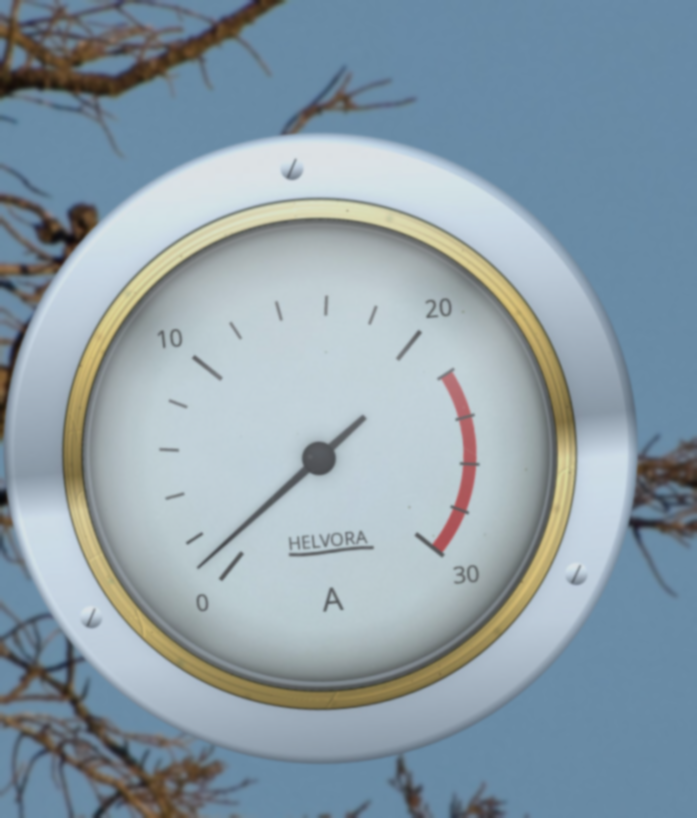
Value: 1 A
